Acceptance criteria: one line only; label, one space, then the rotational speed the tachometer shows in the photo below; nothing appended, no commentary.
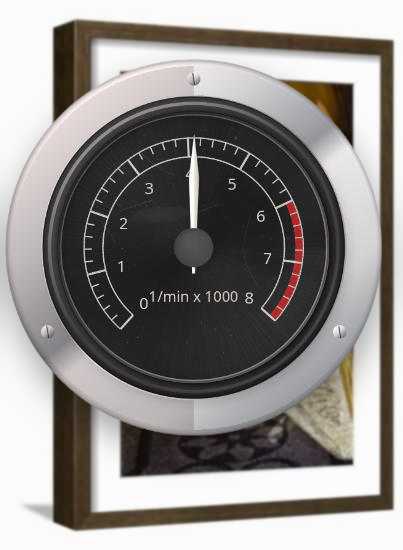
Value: 4100 rpm
